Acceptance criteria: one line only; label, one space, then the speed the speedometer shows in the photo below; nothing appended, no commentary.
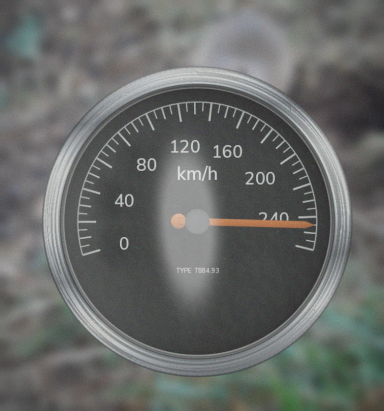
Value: 245 km/h
